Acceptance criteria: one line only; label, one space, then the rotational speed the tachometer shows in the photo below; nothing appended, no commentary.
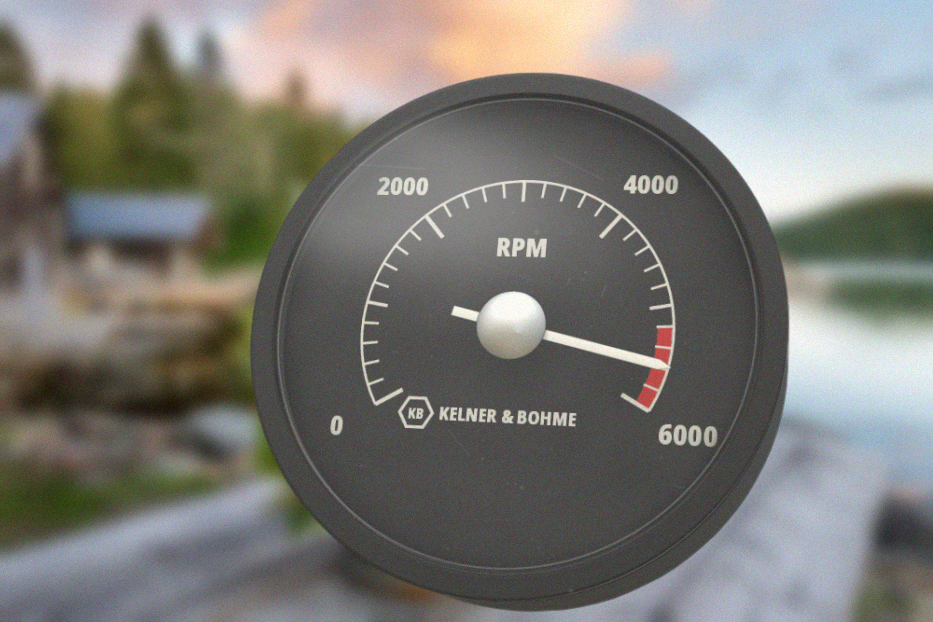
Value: 5600 rpm
